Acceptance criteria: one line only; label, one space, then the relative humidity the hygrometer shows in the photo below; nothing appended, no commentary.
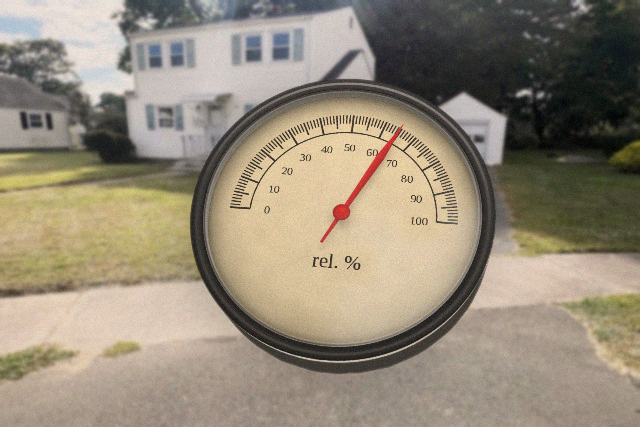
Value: 65 %
